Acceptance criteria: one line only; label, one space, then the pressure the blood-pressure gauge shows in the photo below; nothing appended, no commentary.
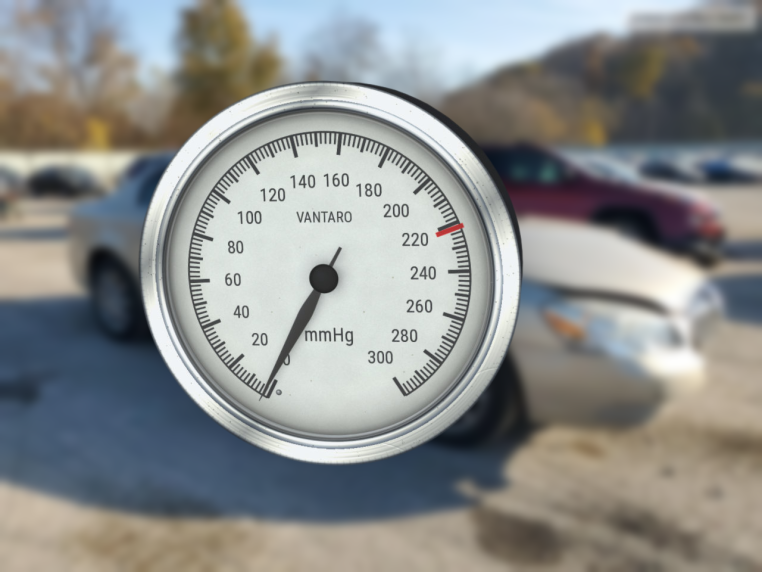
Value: 2 mmHg
